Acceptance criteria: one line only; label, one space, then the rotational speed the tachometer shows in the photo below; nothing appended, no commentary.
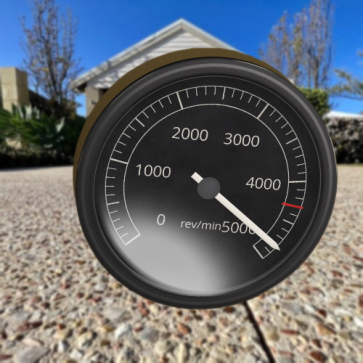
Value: 4800 rpm
